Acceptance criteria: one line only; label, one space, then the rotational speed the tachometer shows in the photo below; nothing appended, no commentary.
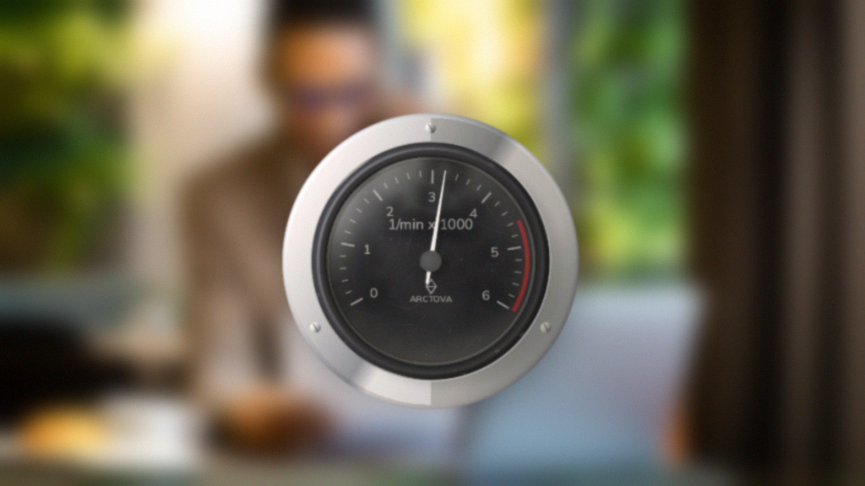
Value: 3200 rpm
